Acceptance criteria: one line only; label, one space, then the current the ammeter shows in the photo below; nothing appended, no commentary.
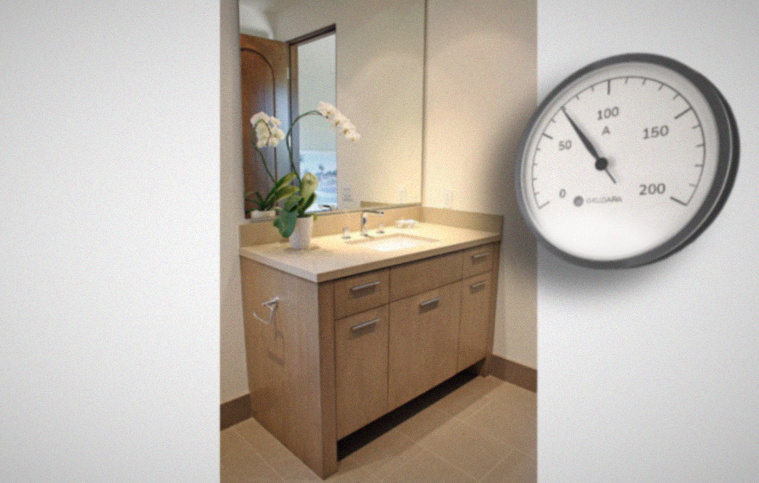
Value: 70 A
